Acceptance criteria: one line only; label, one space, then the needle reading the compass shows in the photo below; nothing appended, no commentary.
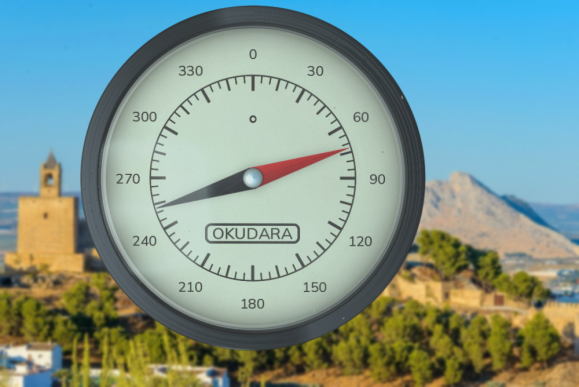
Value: 72.5 °
